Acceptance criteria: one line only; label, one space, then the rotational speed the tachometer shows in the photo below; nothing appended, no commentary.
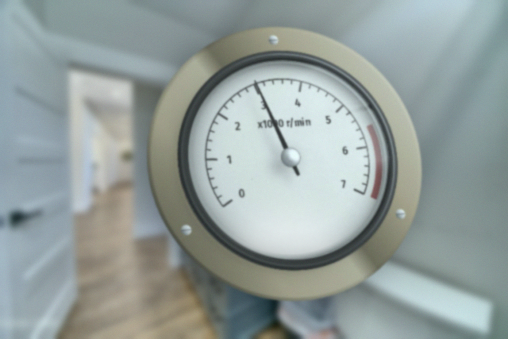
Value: 3000 rpm
